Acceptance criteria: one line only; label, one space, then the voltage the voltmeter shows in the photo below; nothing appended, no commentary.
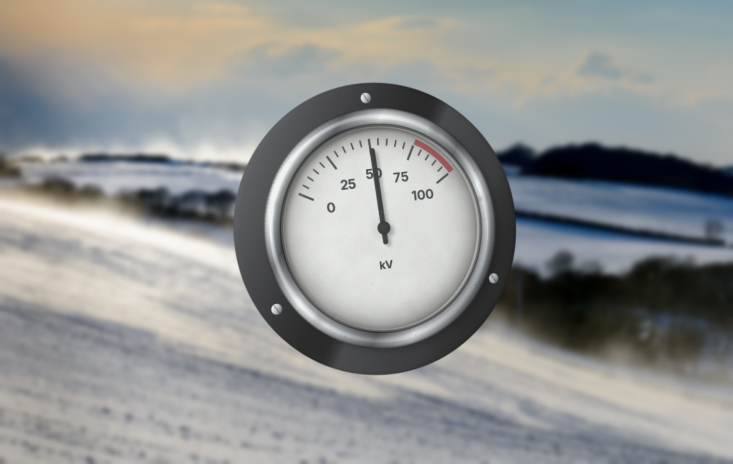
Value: 50 kV
